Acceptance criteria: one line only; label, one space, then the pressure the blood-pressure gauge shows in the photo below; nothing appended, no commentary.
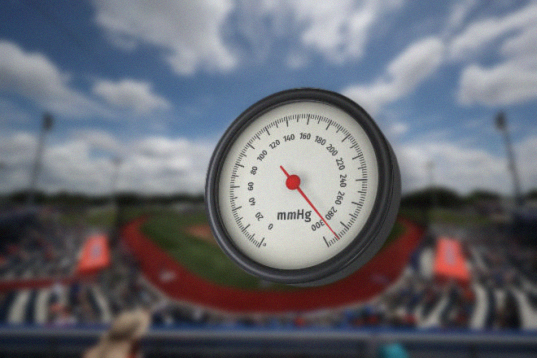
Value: 290 mmHg
